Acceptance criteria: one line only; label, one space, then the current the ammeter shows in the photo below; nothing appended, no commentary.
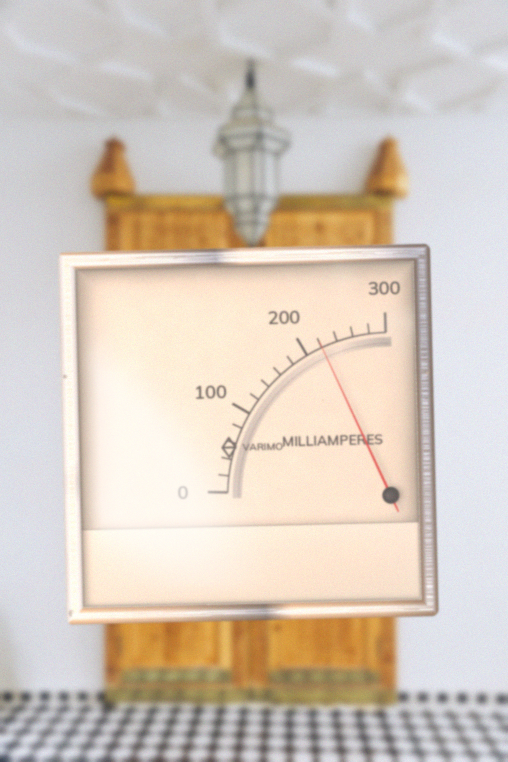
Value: 220 mA
